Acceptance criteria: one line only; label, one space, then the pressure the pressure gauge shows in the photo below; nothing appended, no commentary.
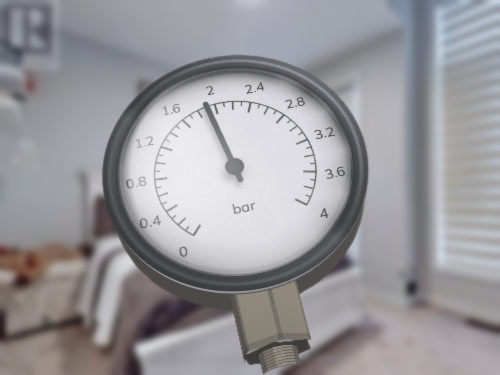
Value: 1.9 bar
